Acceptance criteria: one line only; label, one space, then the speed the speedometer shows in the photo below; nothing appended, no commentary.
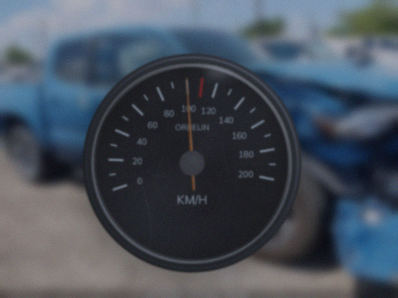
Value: 100 km/h
